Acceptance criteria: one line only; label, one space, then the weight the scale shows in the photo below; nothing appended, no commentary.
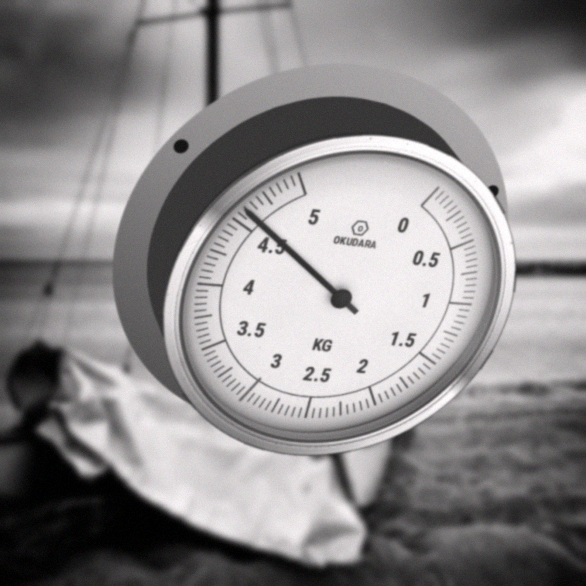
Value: 4.6 kg
